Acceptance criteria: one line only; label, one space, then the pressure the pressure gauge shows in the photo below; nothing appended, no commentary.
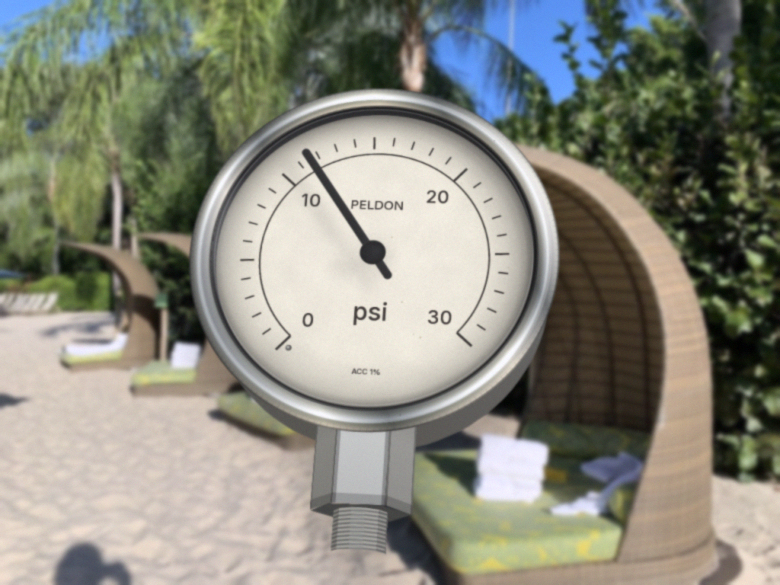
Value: 11.5 psi
